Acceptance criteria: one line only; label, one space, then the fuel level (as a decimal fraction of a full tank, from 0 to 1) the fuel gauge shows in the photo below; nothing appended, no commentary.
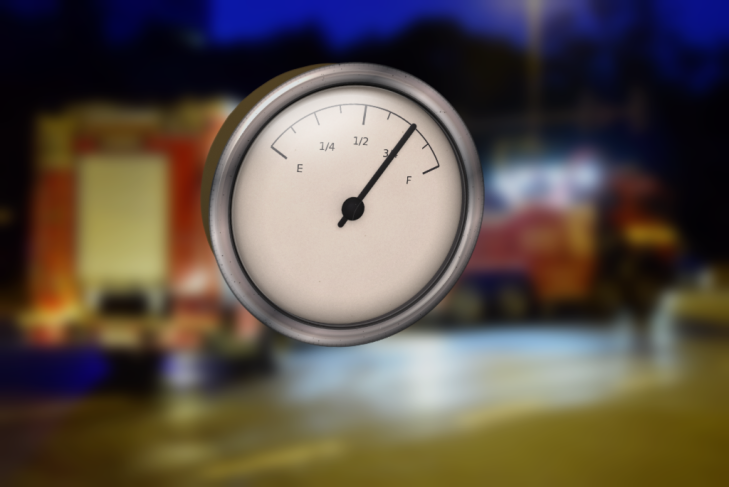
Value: 0.75
